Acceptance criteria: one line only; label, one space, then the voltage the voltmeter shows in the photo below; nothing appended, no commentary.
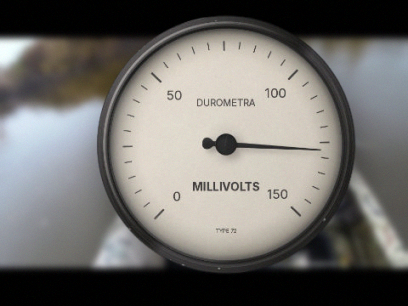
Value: 127.5 mV
